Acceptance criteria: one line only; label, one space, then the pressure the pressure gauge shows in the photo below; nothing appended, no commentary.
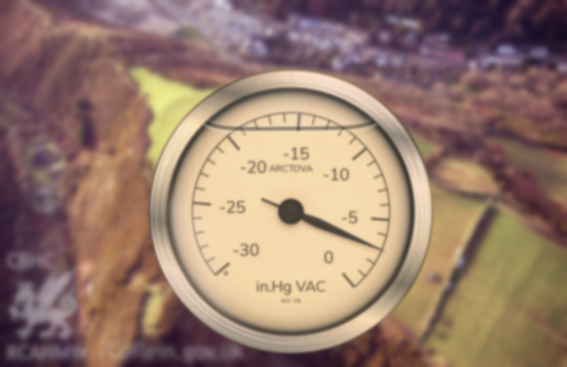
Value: -3 inHg
